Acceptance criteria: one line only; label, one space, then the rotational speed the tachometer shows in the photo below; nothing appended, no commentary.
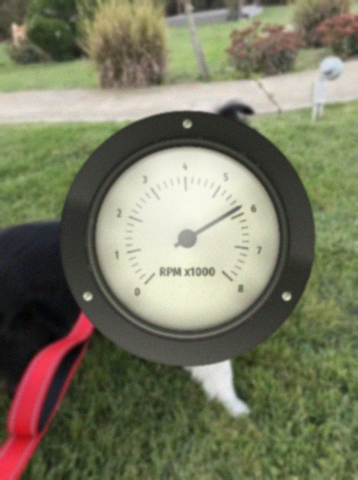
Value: 5800 rpm
